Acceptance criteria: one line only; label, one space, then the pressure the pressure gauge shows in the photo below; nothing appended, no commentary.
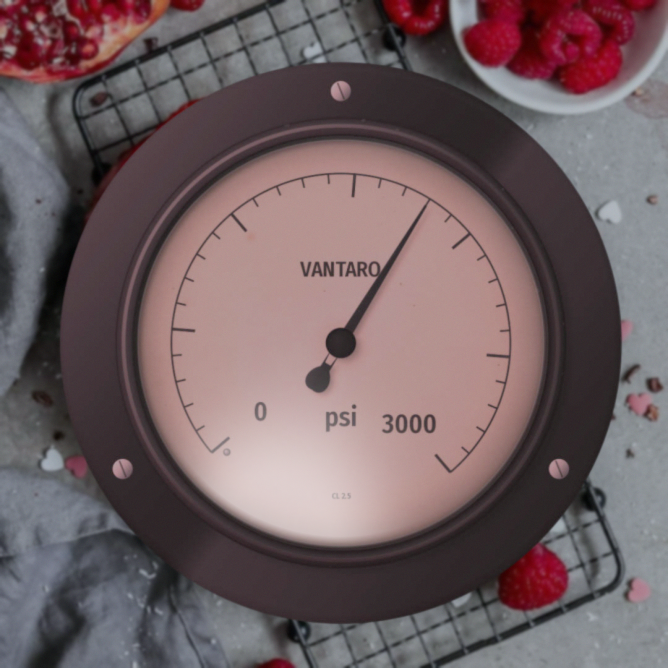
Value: 1800 psi
